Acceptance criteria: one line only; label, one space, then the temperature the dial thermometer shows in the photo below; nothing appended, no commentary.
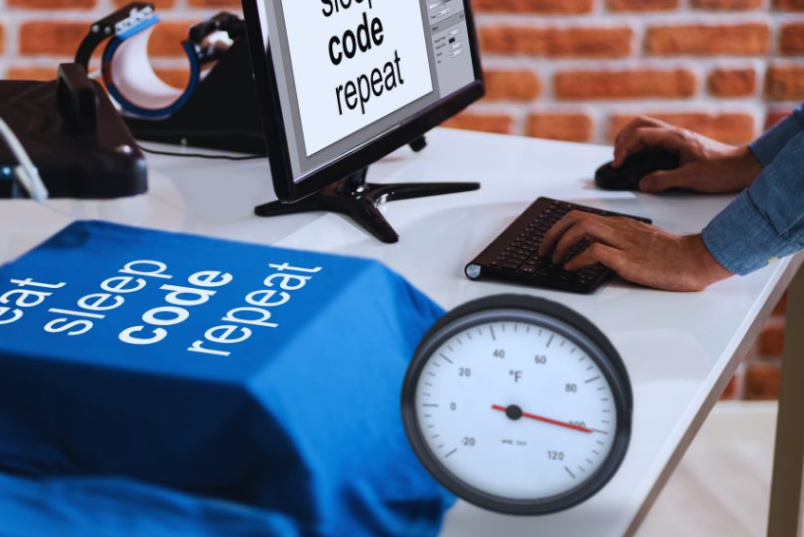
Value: 100 °F
